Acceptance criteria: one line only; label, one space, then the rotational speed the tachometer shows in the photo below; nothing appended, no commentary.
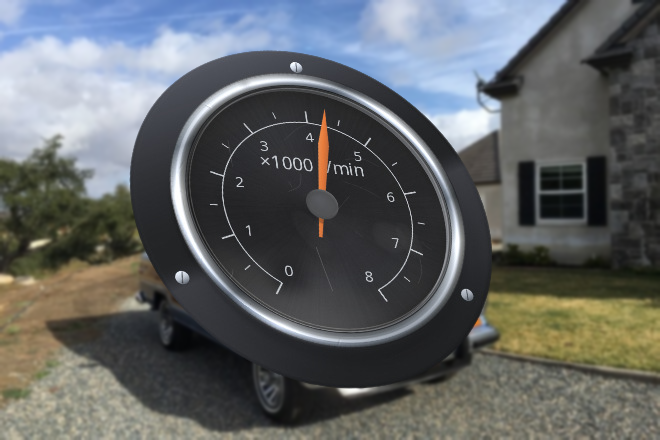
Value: 4250 rpm
